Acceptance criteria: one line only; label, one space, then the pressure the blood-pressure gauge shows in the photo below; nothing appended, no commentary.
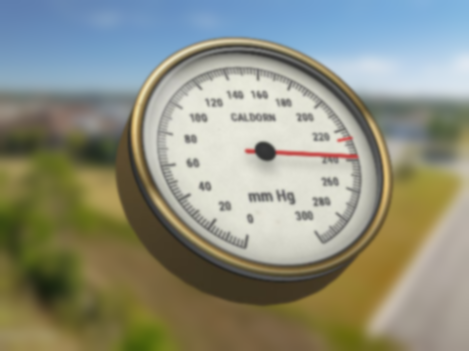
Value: 240 mmHg
